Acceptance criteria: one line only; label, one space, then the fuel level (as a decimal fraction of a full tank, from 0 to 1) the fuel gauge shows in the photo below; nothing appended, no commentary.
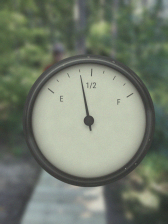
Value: 0.375
